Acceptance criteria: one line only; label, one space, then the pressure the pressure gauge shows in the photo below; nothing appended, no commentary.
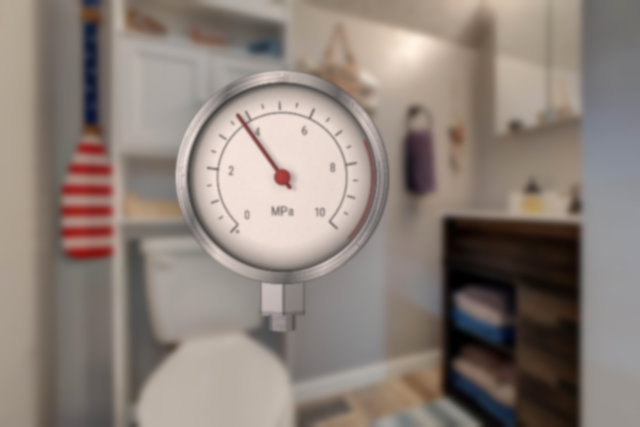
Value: 3.75 MPa
